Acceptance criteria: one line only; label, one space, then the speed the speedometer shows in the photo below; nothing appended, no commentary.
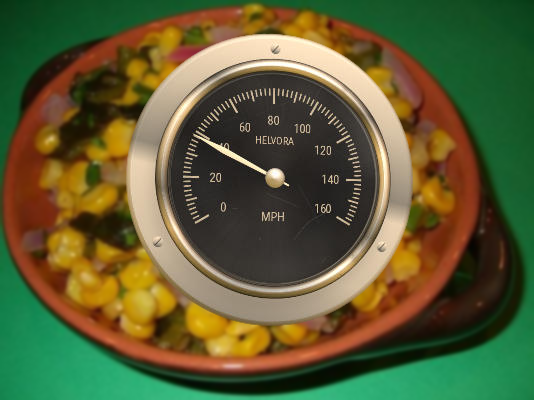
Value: 38 mph
